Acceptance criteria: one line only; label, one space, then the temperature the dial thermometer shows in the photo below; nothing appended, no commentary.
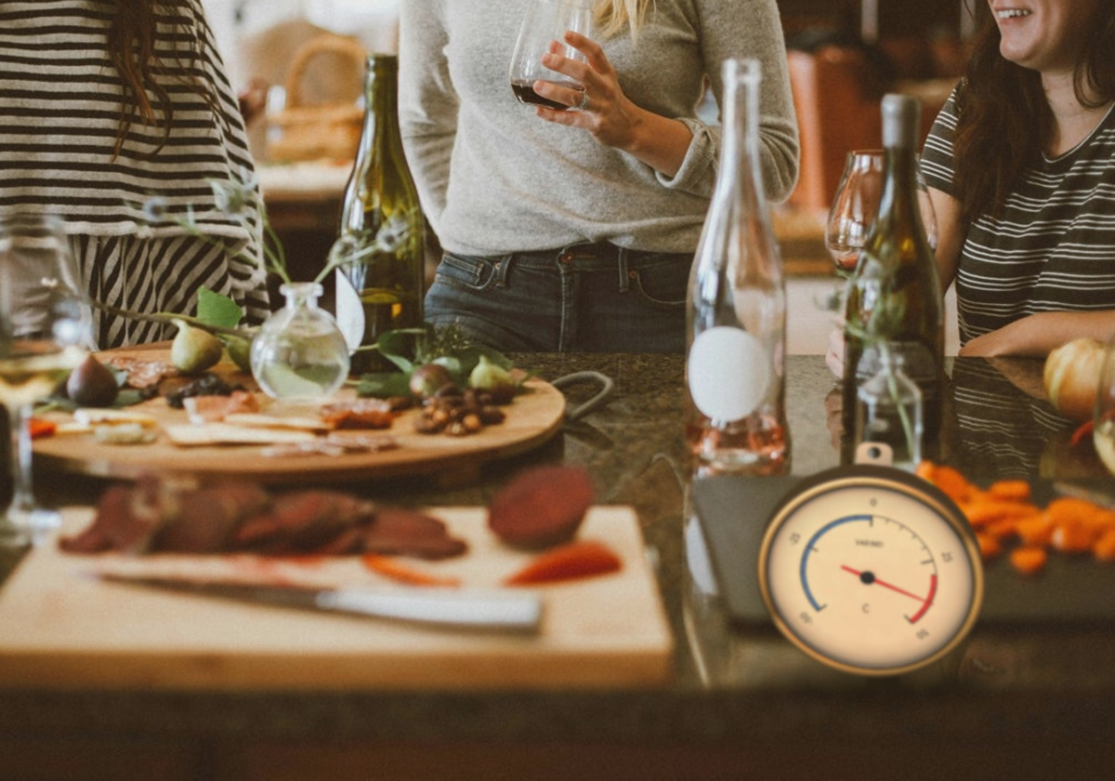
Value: 40 °C
